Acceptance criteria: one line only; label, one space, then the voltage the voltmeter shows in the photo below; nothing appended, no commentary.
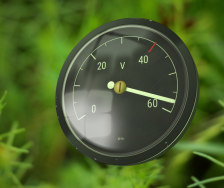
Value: 57.5 V
